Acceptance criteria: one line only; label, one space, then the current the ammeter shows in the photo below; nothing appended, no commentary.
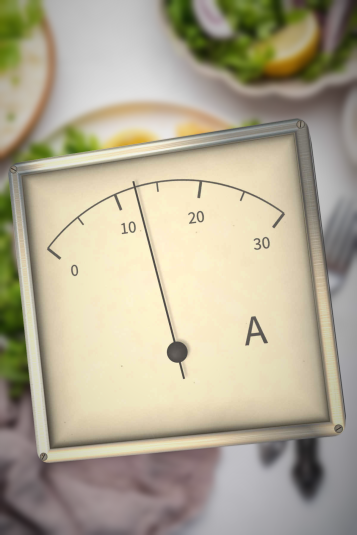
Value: 12.5 A
